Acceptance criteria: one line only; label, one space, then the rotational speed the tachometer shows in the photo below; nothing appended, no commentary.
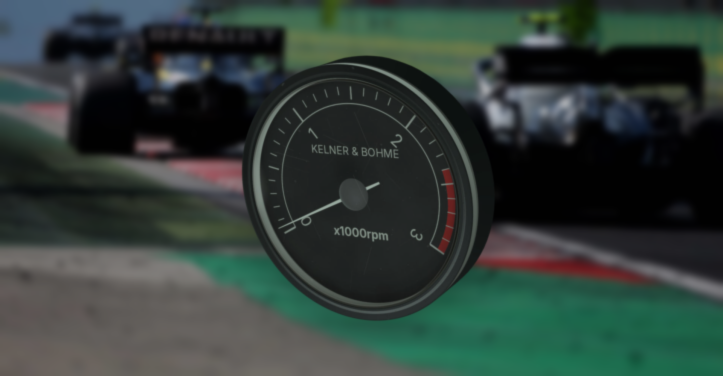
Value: 50 rpm
